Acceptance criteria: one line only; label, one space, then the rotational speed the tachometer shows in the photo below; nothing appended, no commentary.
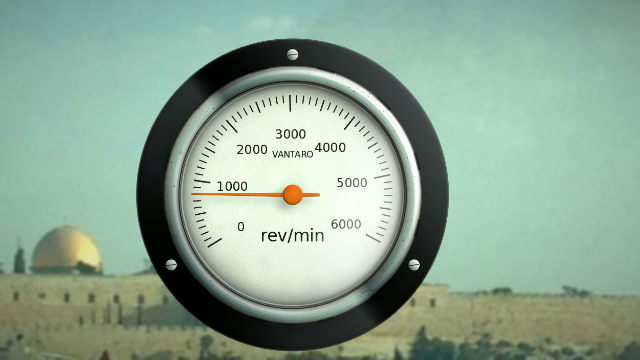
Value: 800 rpm
